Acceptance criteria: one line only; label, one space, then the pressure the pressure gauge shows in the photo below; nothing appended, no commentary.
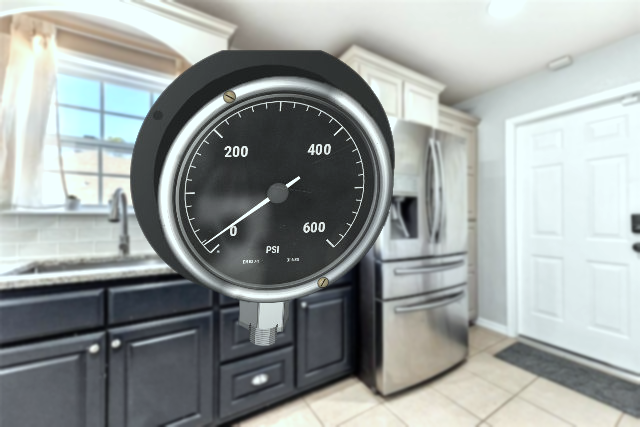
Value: 20 psi
